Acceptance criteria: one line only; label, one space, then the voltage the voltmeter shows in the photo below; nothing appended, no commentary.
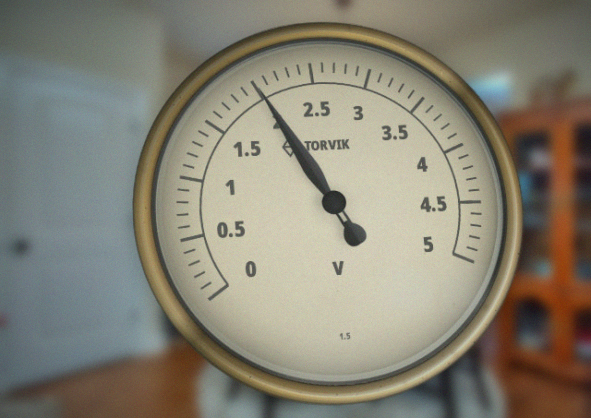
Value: 2 V
